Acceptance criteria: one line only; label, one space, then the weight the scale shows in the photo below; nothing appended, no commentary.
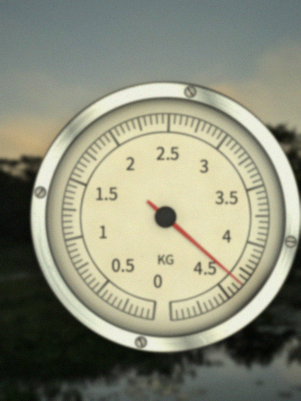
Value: 4.35 kg
